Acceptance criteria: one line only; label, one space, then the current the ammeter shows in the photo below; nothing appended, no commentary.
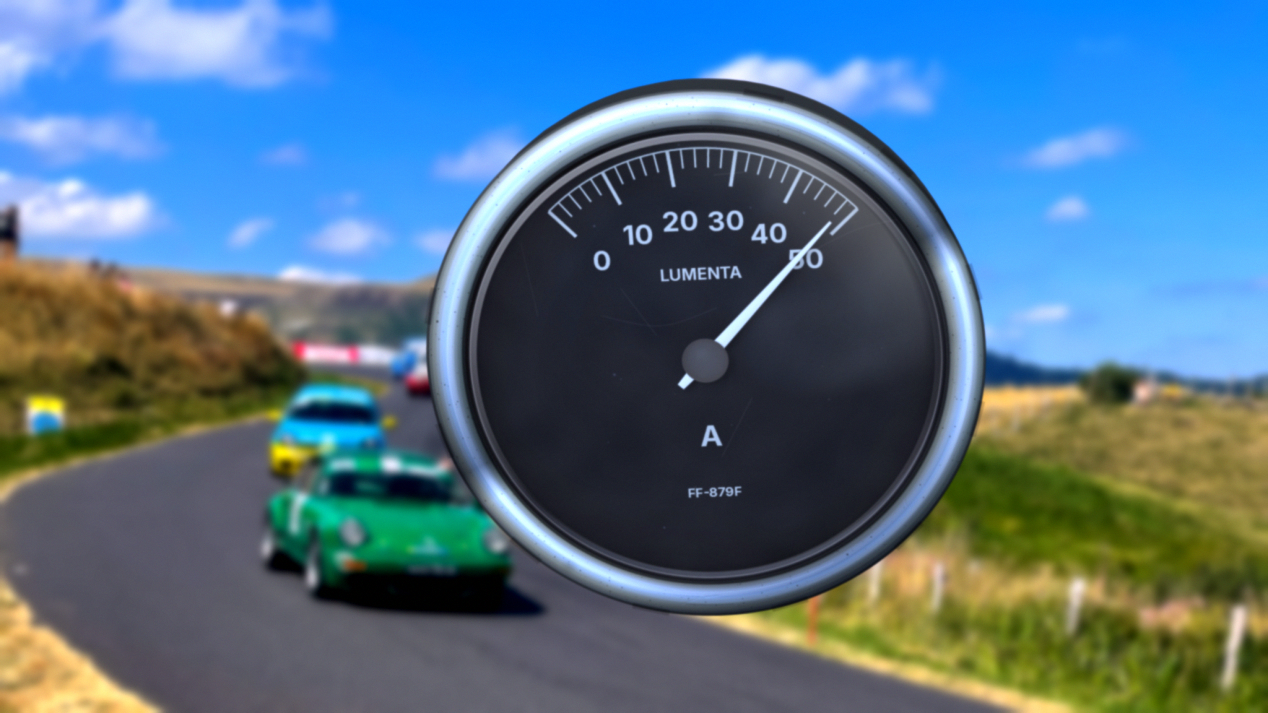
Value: 48 A
